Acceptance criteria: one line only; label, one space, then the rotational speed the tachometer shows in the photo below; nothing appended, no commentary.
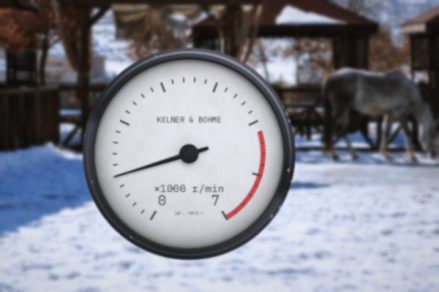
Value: 1000 rpm
